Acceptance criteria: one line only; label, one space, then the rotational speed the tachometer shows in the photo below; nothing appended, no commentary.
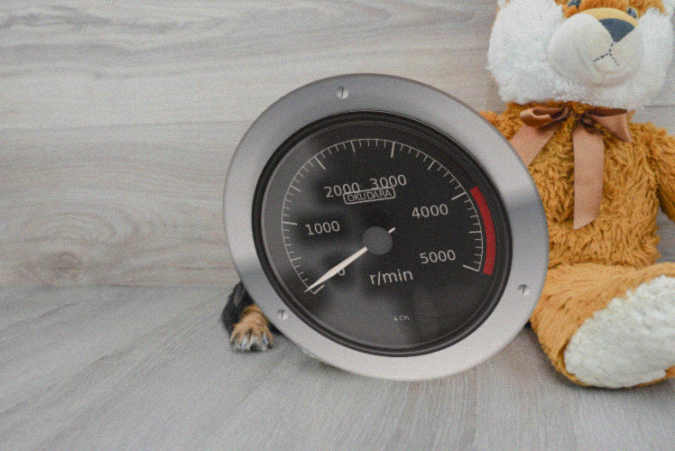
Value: 100 rpm
